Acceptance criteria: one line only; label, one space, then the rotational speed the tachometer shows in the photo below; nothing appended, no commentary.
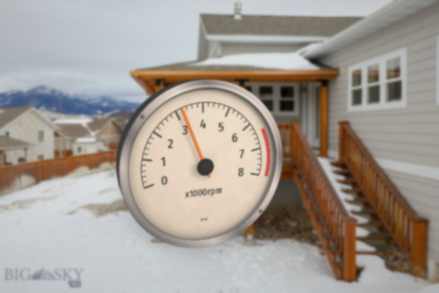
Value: 3200 rpm
